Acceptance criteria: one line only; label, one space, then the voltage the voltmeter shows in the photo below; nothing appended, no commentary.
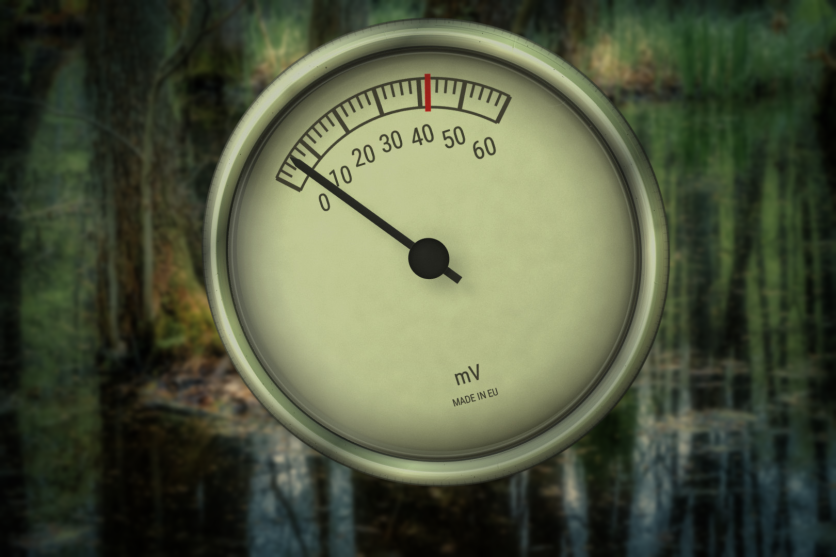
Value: 6 mV
